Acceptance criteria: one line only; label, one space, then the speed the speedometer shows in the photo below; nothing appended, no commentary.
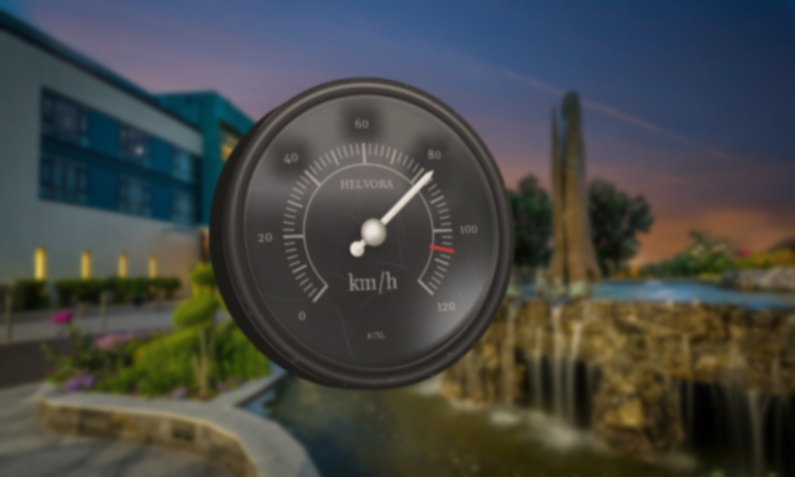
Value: 82 km/h
